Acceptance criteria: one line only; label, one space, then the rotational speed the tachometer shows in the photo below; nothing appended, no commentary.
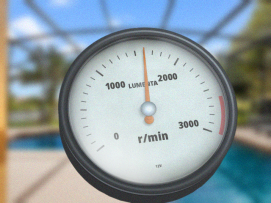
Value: 1600 rpm
